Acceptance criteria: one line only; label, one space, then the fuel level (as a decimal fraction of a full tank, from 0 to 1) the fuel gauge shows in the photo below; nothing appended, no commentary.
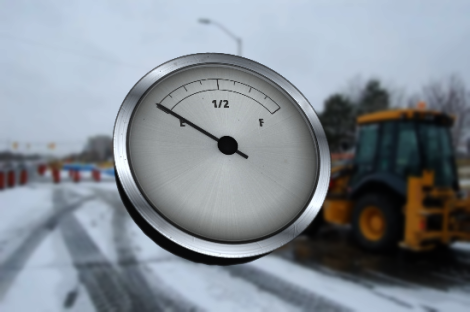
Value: 0
